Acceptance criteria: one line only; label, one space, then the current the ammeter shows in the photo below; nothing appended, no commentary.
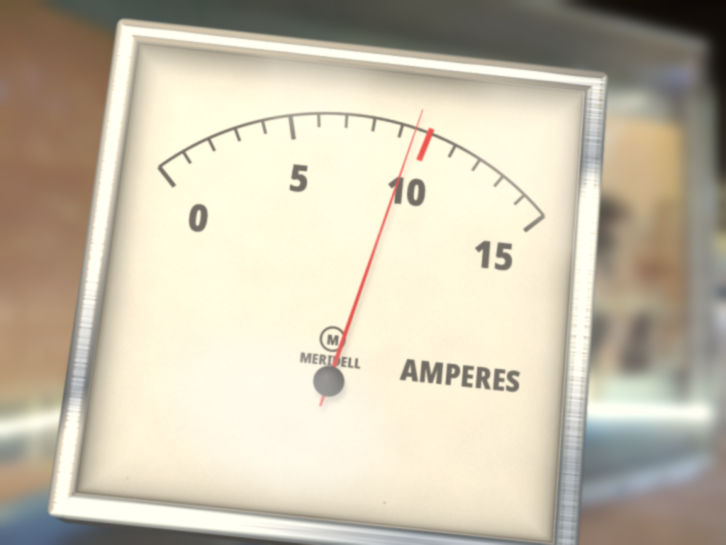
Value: 9.5 A
